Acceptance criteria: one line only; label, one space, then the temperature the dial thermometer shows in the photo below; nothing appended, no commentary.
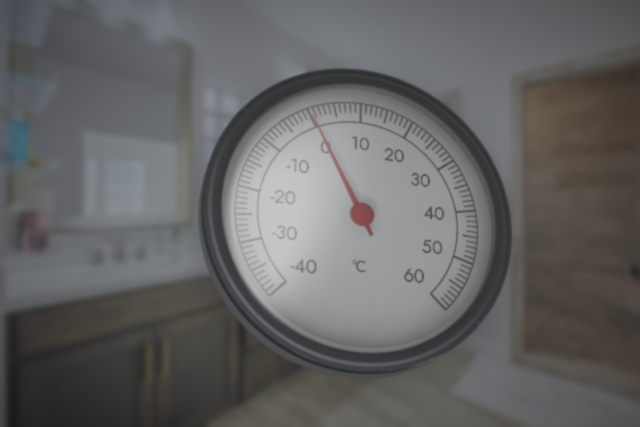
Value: 0 °C
